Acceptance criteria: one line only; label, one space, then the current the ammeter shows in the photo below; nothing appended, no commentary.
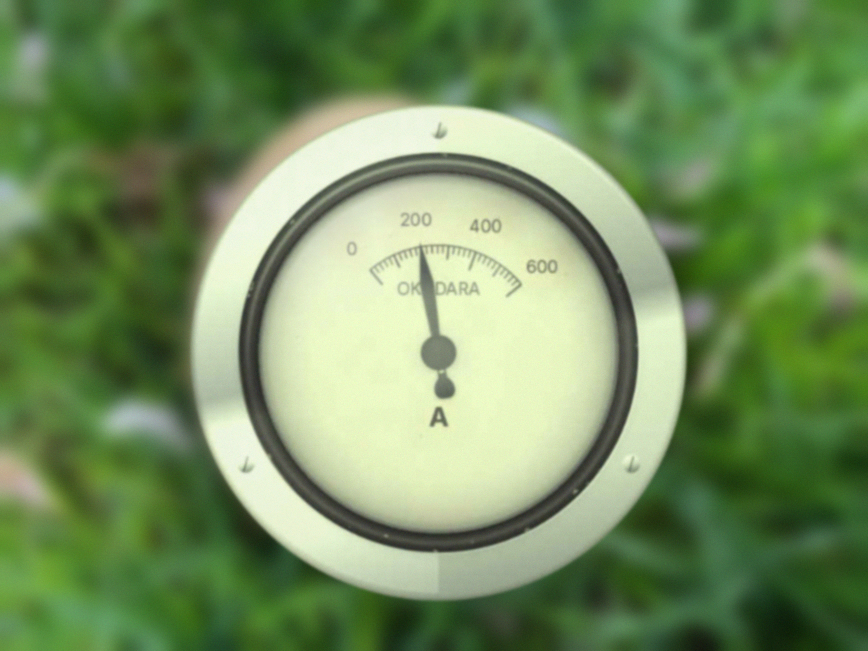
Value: 200 A
